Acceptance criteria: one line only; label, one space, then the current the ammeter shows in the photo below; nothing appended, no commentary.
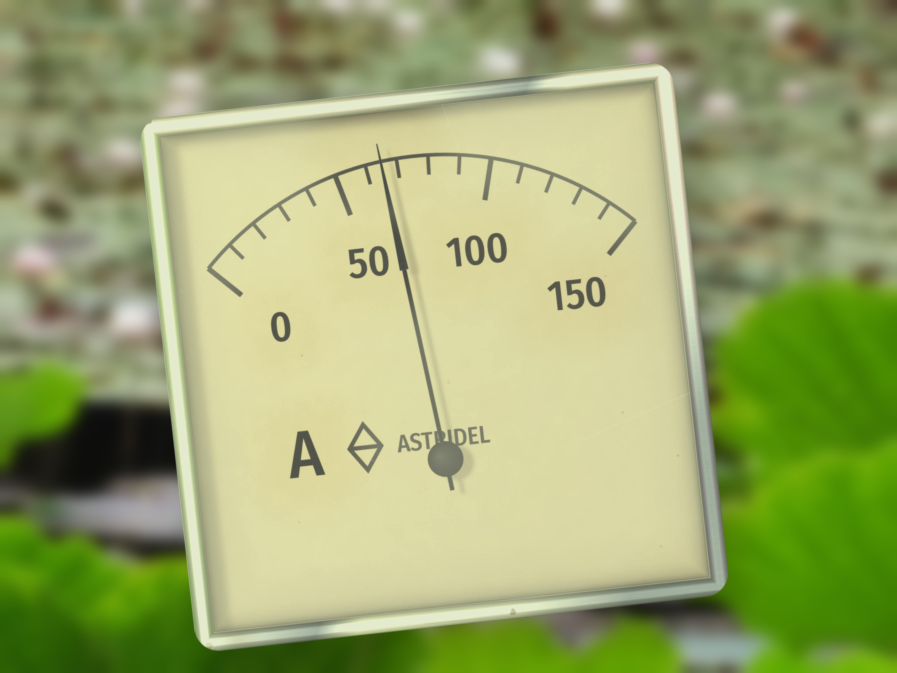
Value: 65 A
